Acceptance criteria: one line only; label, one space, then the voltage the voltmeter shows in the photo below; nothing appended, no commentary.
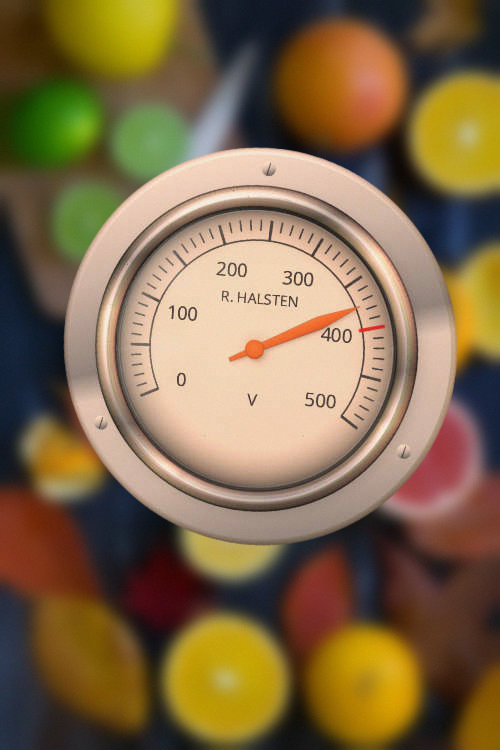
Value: 375 V
